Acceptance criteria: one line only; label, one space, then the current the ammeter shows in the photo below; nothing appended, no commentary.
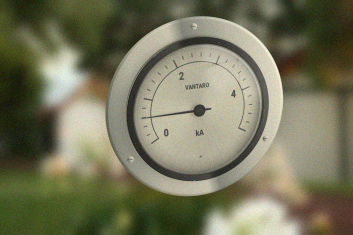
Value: 0.6 kA
